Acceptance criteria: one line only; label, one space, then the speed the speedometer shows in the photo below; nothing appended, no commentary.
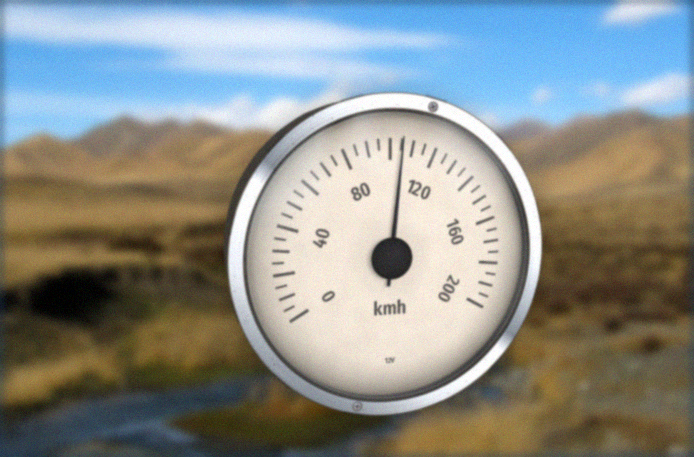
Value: 105 km/h
